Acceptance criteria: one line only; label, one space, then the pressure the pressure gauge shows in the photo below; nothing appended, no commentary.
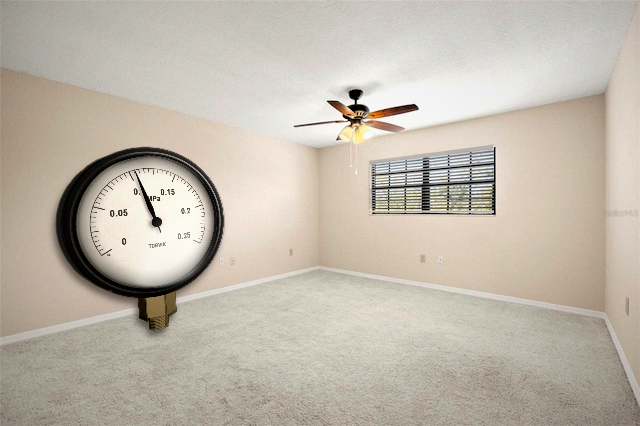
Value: 0.105 MPa
